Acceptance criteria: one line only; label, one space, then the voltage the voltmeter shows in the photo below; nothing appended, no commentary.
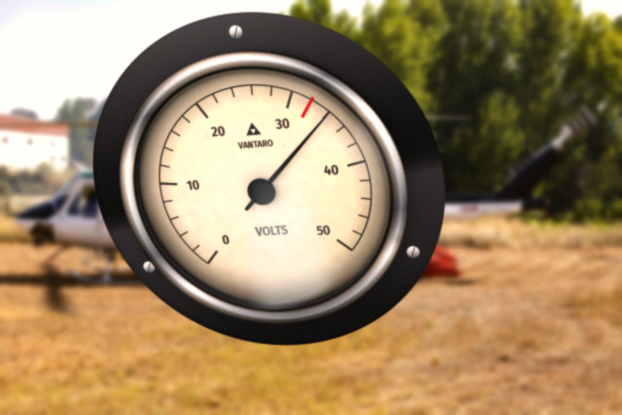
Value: 34 V
